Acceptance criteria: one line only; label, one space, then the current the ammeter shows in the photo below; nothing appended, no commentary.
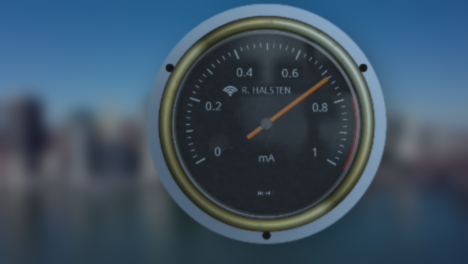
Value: 0.72 mA
